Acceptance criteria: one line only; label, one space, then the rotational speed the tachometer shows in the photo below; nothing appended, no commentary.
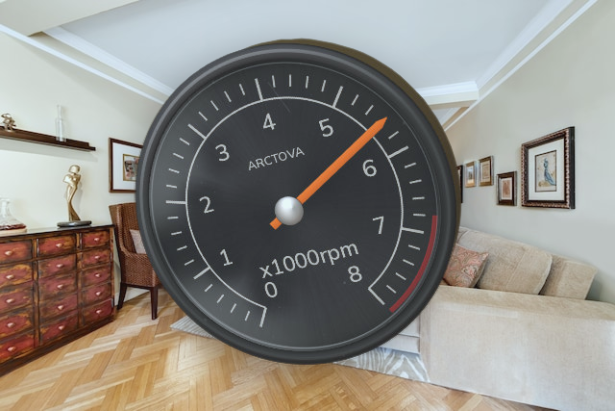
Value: 5600 rpm
